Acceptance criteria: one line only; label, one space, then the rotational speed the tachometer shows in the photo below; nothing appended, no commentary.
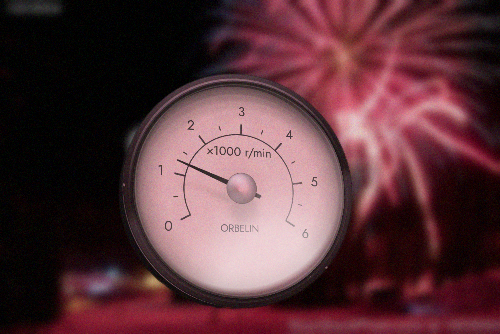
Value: 1250 rpm
